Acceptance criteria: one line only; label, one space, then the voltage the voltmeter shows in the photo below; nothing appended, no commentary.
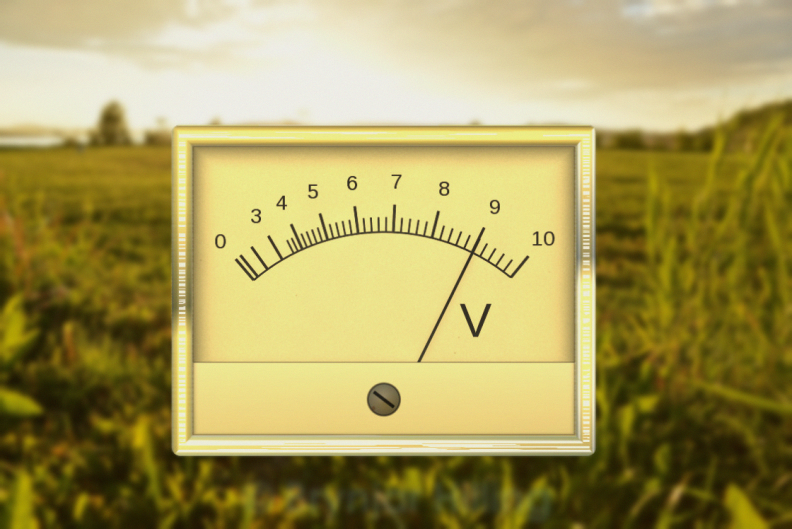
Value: 9 V
